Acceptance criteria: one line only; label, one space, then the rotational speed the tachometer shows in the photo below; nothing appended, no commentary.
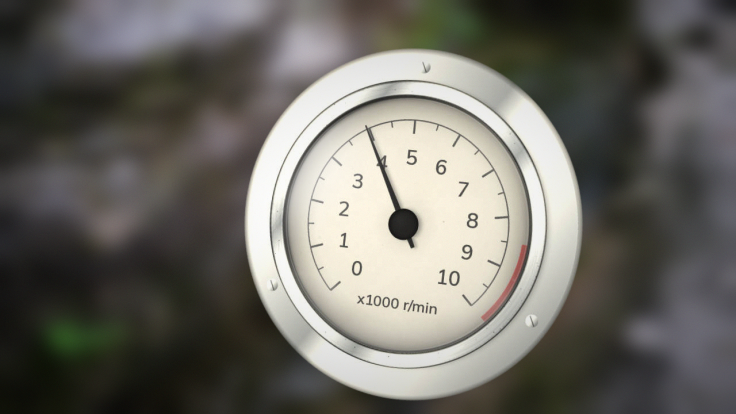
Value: 4000 rpm
